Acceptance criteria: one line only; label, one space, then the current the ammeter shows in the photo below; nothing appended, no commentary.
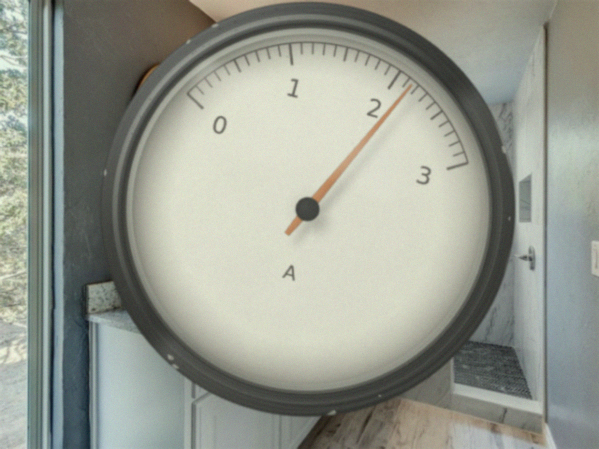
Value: 2.15 A
